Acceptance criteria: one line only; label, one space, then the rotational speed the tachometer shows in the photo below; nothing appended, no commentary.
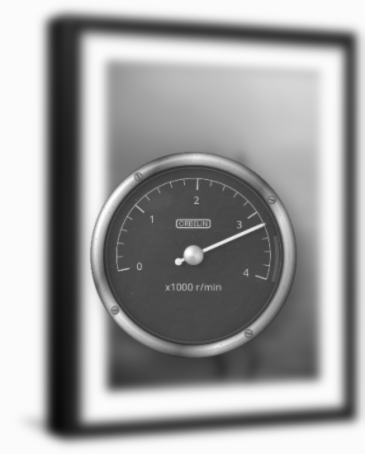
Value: 3200 rpm
